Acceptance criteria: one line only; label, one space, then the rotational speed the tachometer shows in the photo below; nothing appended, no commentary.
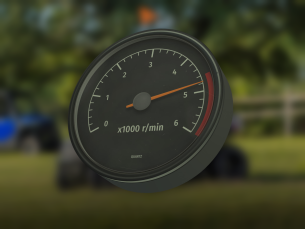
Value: 4800 rpm
